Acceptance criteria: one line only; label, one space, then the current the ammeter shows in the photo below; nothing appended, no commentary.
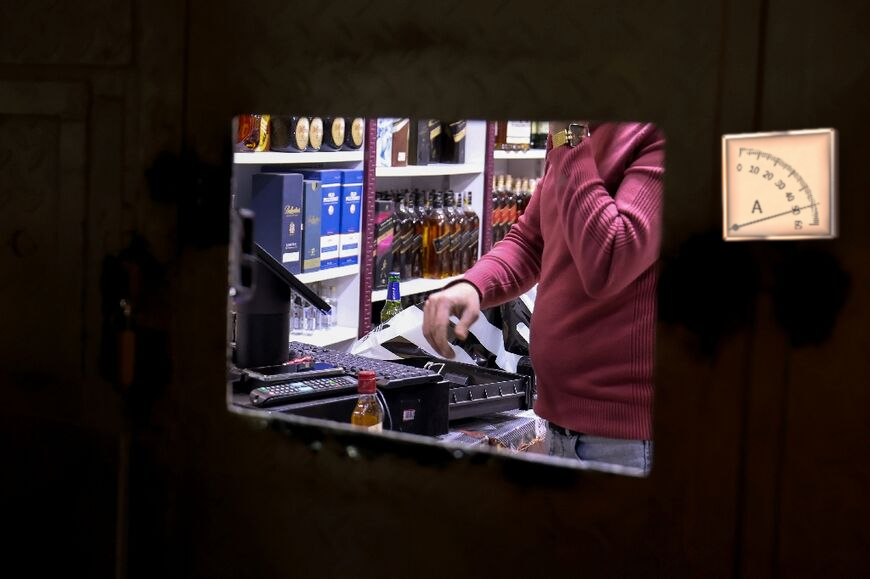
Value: 50 A
